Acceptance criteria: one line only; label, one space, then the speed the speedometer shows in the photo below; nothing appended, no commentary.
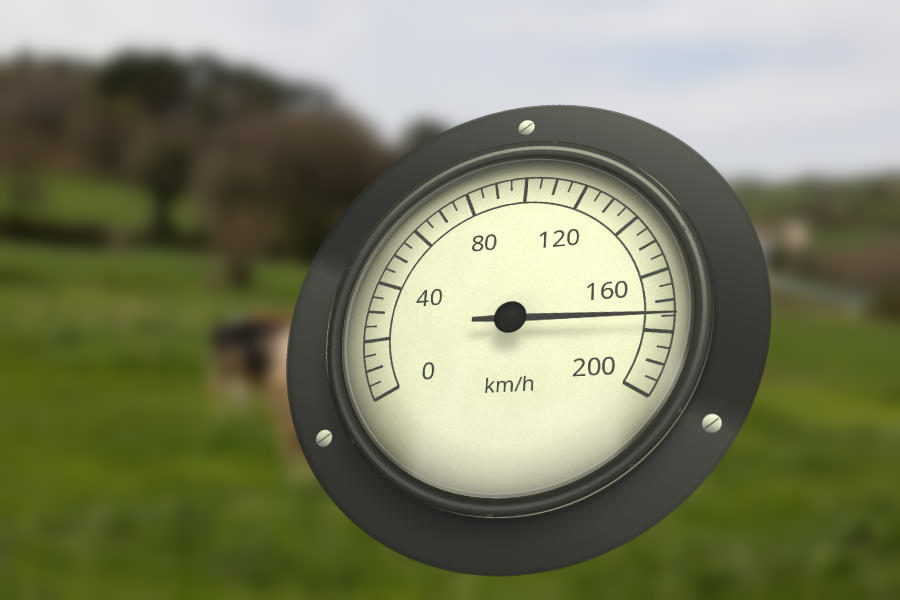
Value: 175 km/h
